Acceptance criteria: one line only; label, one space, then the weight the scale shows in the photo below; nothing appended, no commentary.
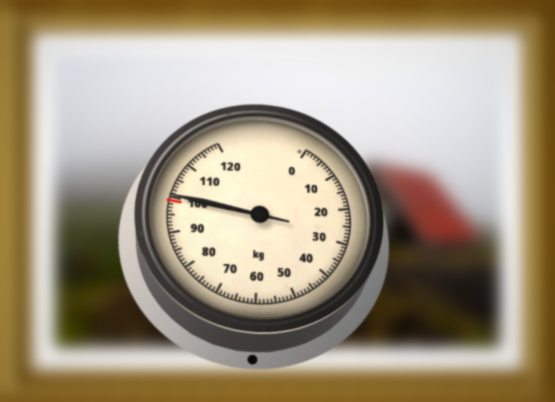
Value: 100 kg
